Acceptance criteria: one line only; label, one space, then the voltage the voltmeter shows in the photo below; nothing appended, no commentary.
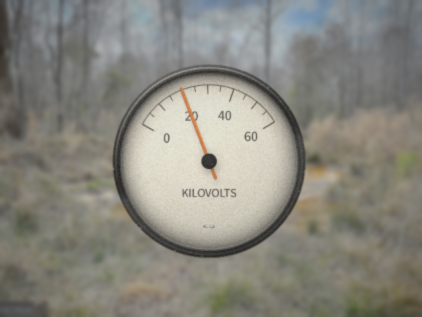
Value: 20 kV
